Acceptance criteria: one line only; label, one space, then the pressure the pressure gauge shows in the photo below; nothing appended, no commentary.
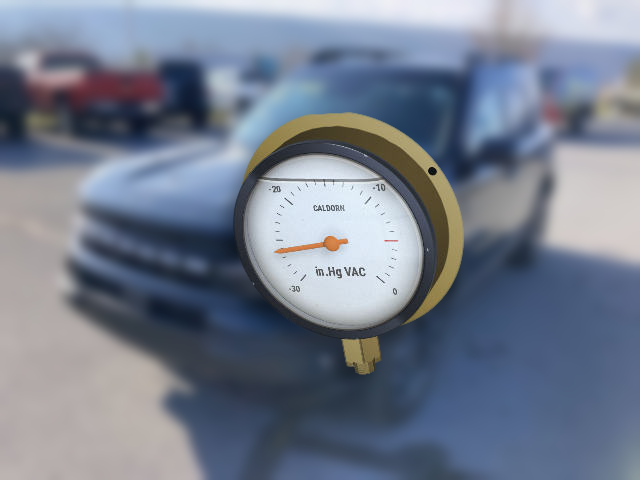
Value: -26 inHg
